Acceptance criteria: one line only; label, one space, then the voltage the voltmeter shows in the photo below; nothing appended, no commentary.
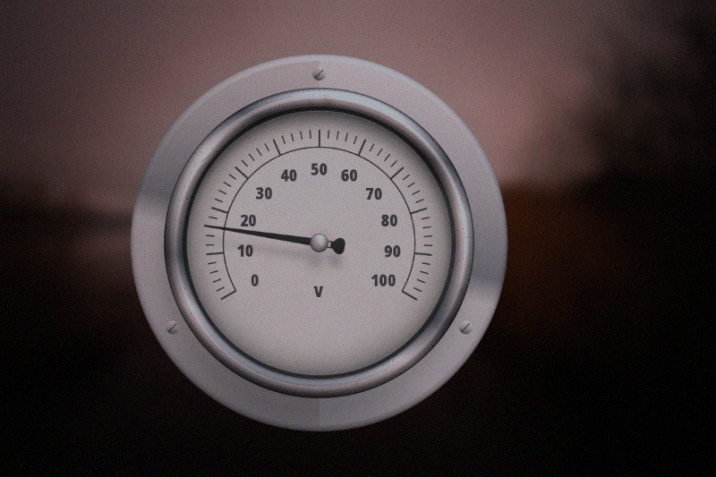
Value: 16 V
